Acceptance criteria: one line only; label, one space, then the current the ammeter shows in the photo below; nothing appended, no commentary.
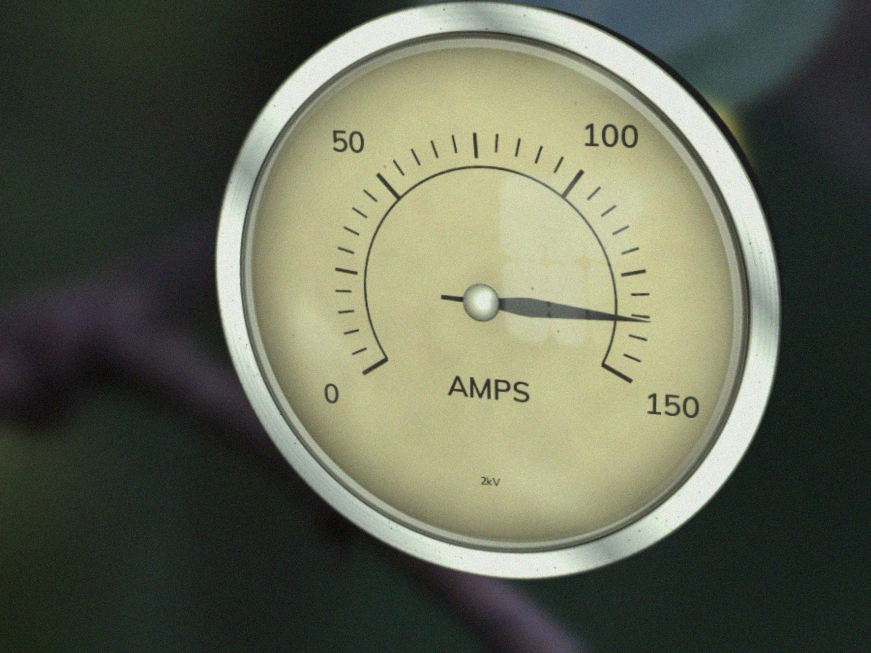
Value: 135 A
